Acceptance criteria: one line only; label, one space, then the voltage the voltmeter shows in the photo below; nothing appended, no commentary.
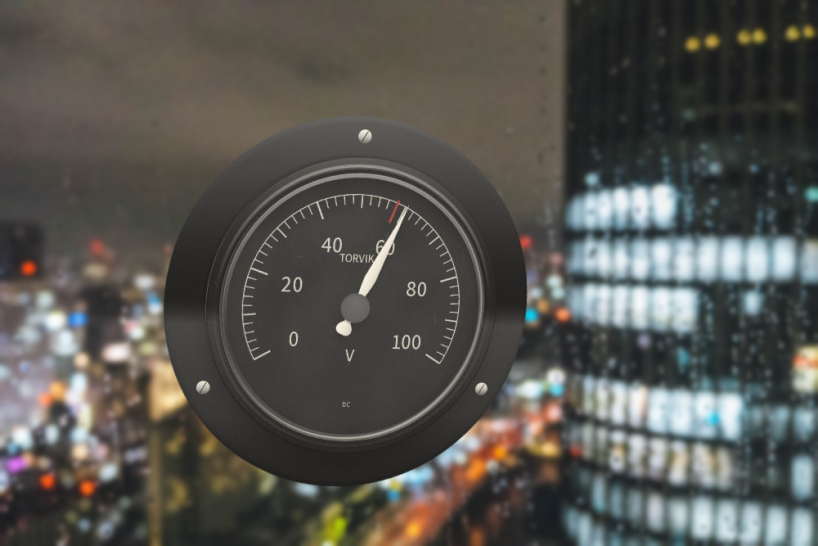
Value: 60 V
